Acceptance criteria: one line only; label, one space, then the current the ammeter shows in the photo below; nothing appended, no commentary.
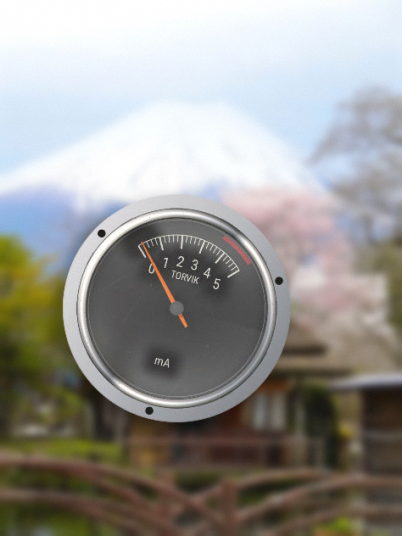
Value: 0.2 mA
